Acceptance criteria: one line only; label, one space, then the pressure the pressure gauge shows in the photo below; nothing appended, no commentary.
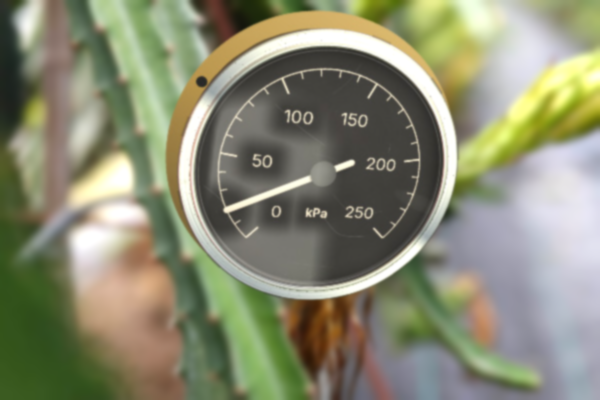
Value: 20 kPa
